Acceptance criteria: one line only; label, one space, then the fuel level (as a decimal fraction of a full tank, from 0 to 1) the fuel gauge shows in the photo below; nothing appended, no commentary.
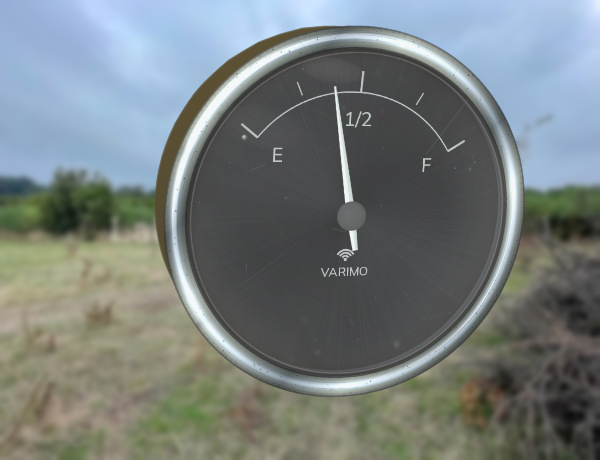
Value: 0.375
